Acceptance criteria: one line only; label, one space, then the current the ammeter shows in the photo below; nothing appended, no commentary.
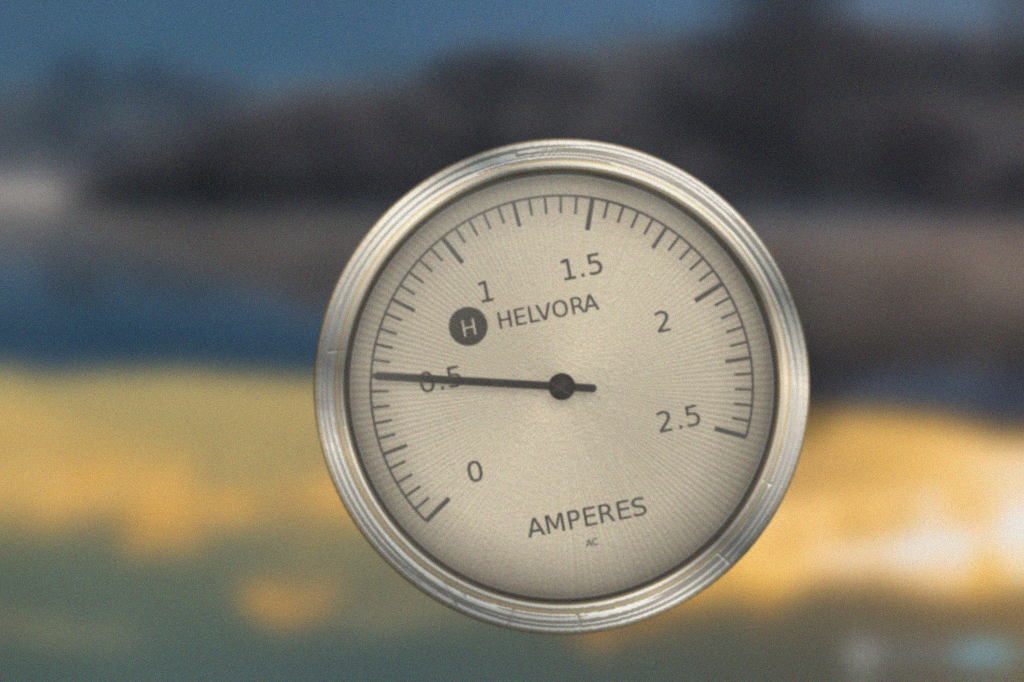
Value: 0.5 A
